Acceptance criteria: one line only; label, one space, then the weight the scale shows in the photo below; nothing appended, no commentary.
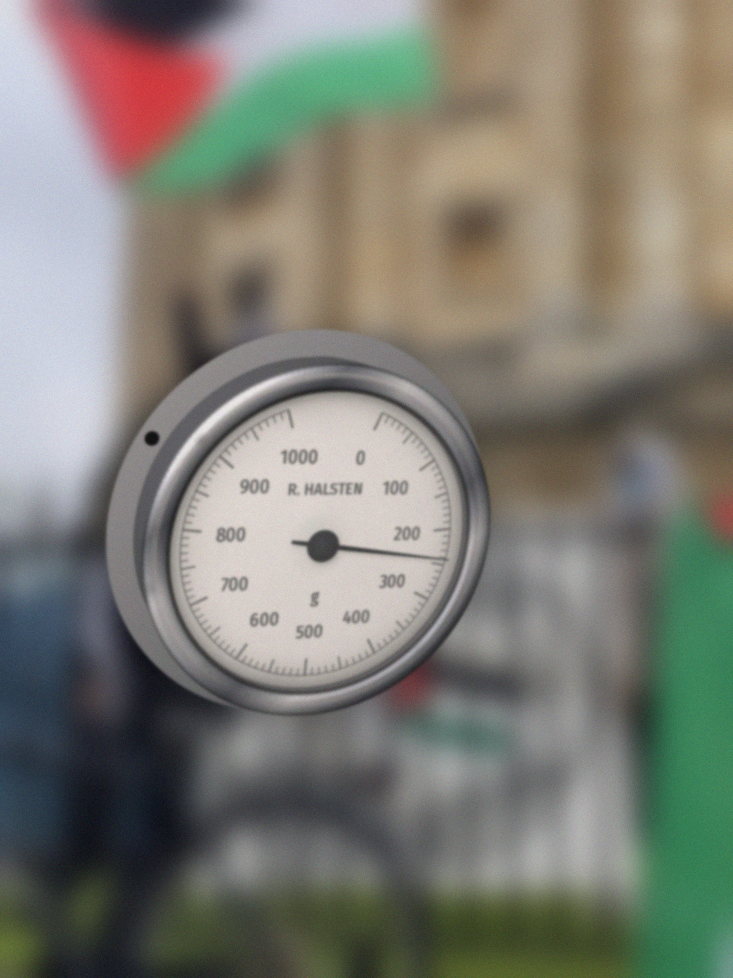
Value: 240 g
